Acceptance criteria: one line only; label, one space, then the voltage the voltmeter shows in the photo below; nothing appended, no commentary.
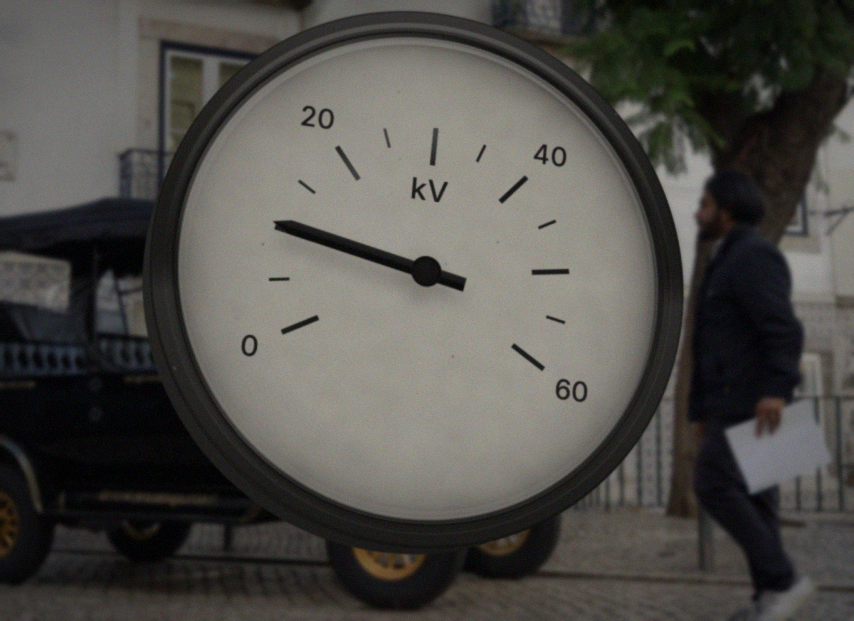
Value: 10 kV
